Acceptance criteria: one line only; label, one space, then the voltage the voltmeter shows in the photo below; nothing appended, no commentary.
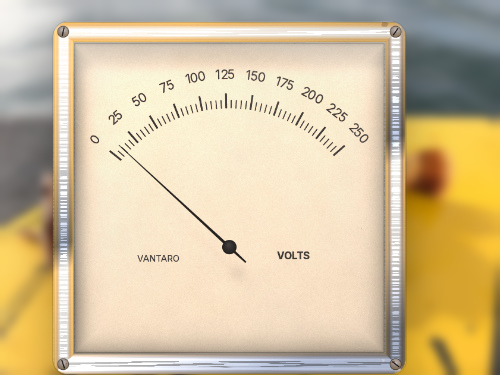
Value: 10 V
